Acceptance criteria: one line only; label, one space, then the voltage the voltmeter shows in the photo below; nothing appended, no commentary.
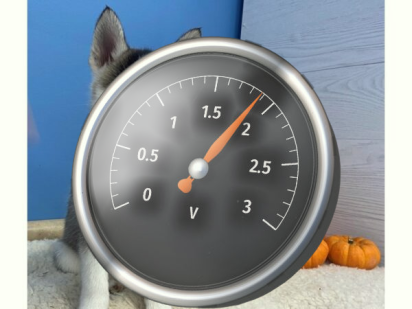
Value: 1.9 V
